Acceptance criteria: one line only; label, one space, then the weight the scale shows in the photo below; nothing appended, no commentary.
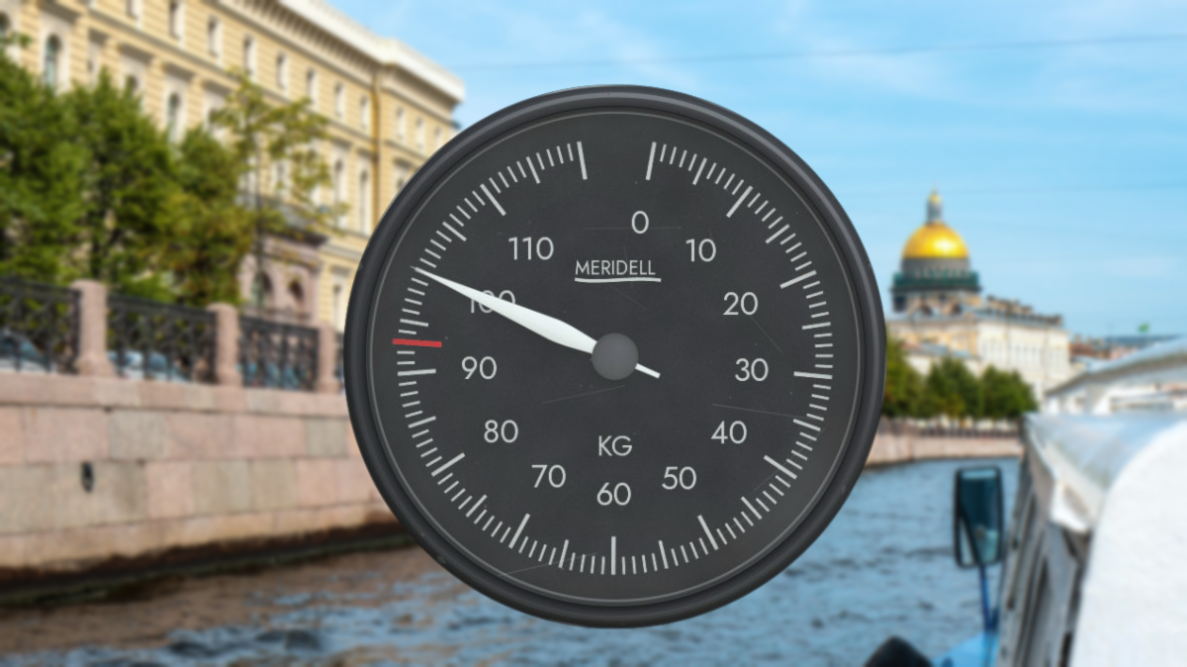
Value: 100 kg
